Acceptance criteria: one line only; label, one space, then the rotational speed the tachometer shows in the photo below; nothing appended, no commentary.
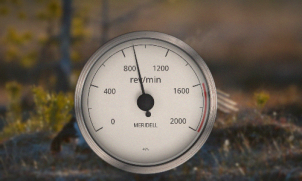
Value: 900 rpm
